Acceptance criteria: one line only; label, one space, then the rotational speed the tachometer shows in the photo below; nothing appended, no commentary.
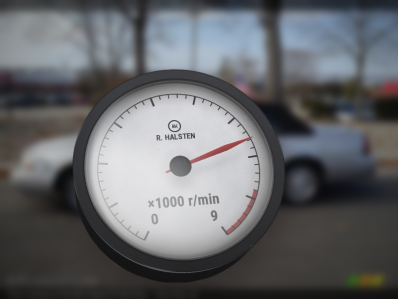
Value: 6600 rpm
